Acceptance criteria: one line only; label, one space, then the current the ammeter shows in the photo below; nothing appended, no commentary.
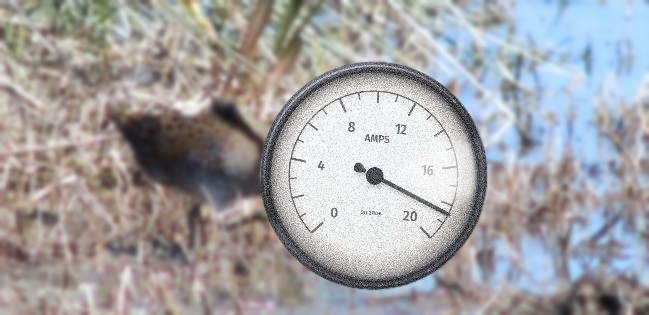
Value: 18.5 A
